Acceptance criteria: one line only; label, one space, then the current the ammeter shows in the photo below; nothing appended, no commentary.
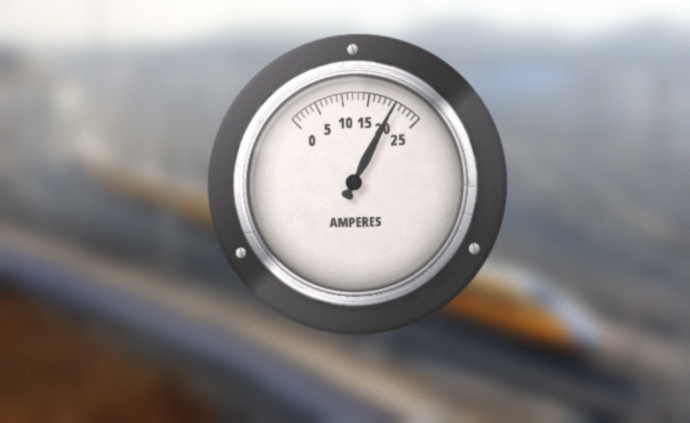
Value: 20 A
